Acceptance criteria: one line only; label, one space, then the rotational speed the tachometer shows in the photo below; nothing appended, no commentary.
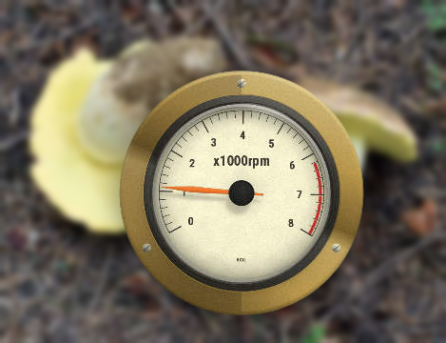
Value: 1100 rpm
